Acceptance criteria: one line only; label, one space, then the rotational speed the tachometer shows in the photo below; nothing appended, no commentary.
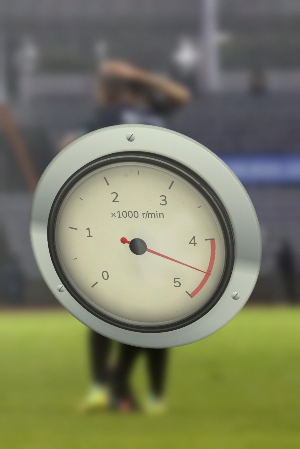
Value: 4500 rpm
